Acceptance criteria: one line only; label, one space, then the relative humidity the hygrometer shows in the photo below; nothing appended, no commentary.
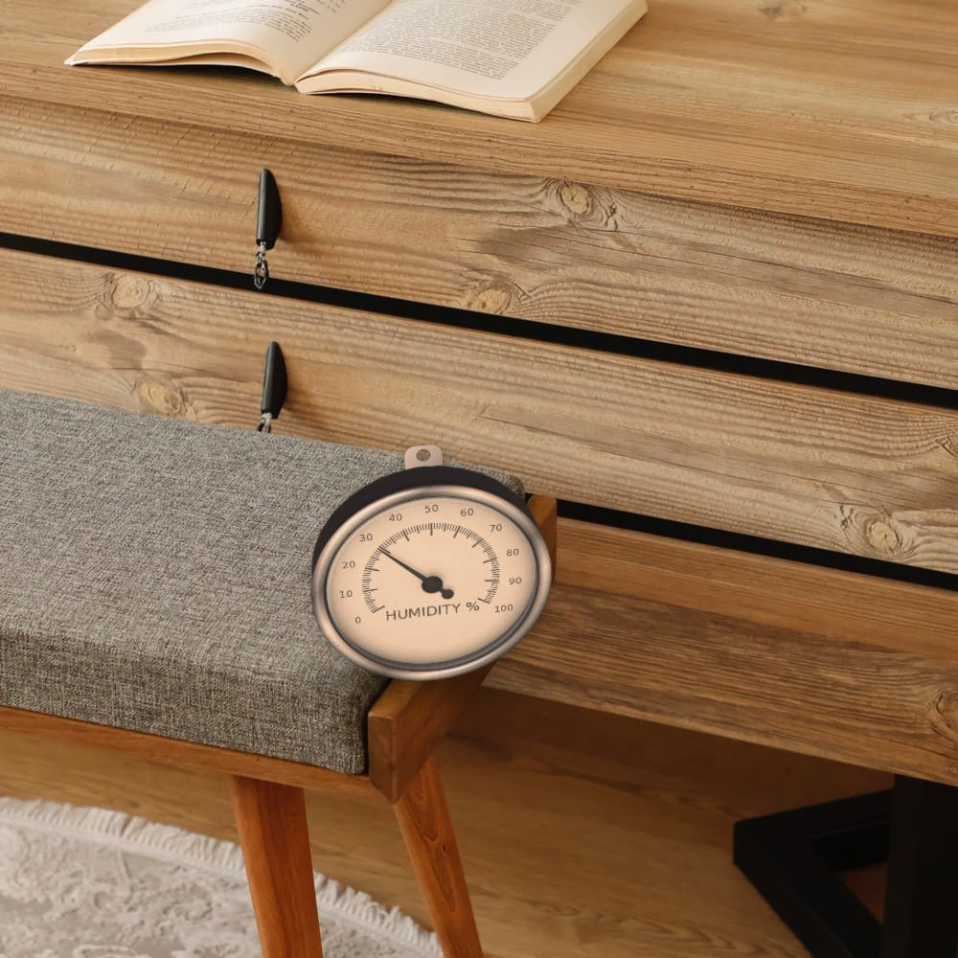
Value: 30 %
